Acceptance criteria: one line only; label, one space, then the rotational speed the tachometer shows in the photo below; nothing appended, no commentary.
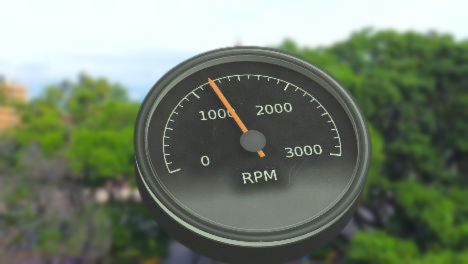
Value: 1200 rpm
